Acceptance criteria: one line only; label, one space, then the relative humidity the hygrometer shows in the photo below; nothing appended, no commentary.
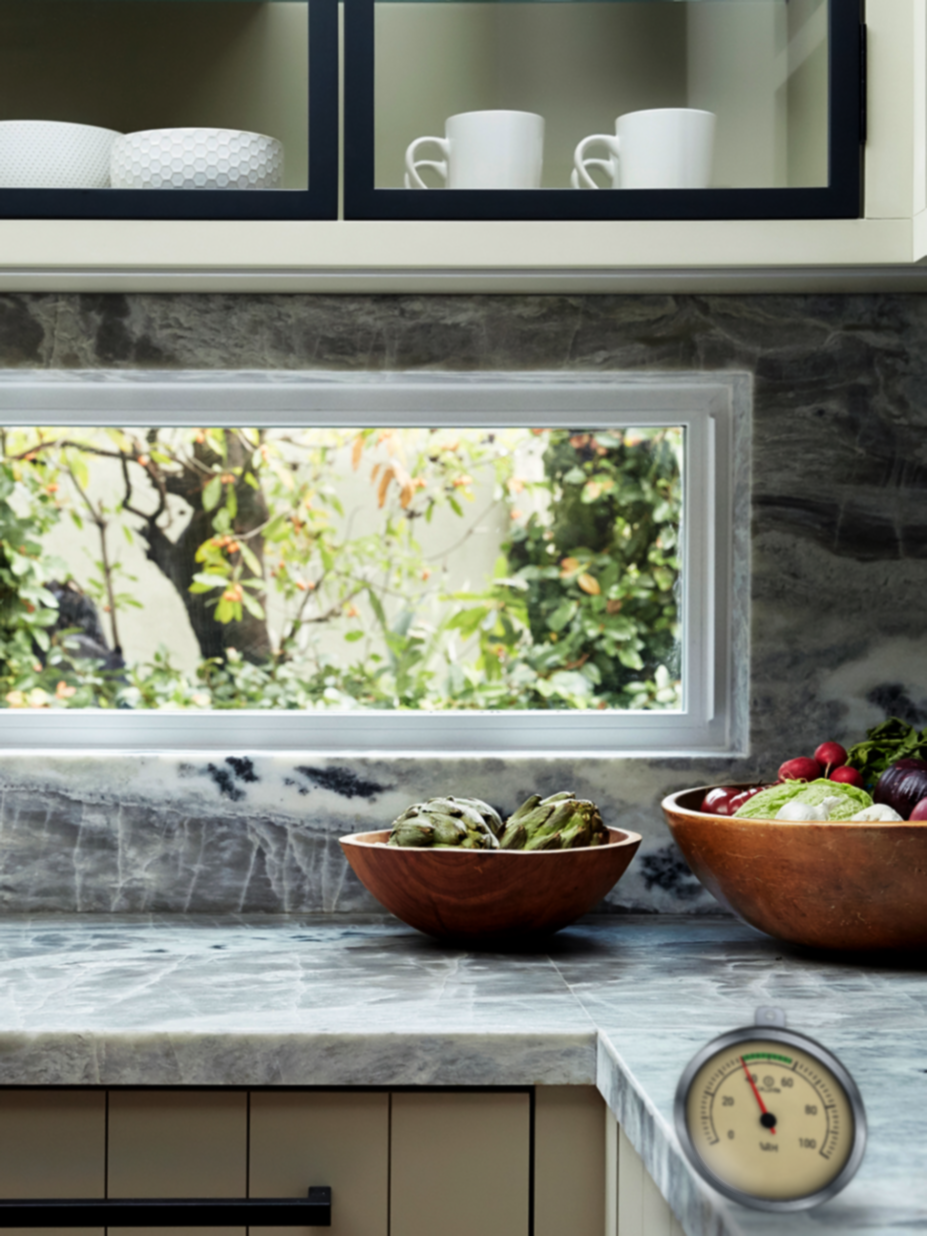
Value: 40 %
